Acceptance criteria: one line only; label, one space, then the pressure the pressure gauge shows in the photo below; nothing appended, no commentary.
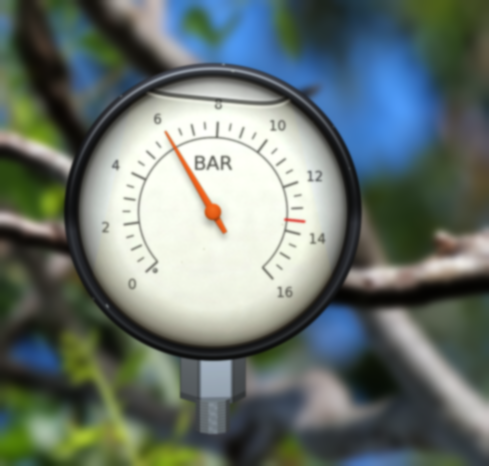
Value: 6 bar
